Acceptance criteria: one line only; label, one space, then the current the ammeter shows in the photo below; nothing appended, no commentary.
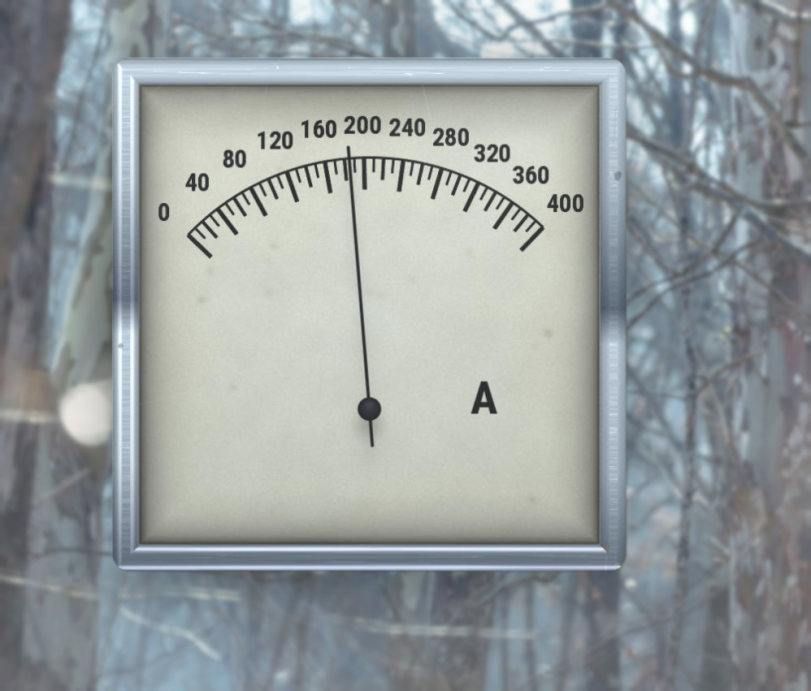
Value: 185 A
